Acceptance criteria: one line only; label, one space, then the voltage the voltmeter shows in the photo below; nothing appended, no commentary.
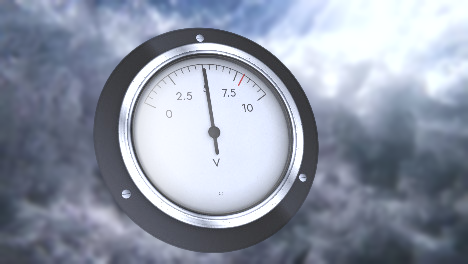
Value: 5 V
